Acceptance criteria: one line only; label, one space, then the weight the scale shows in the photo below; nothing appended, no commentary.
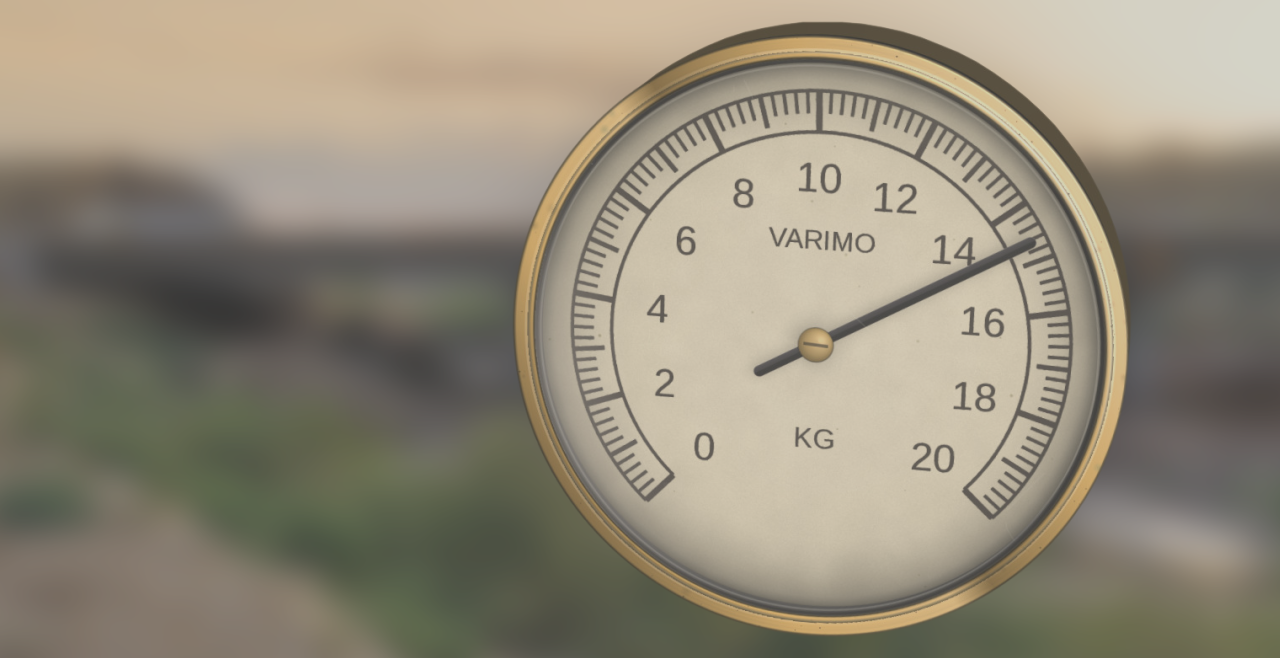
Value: 14.6 kg
